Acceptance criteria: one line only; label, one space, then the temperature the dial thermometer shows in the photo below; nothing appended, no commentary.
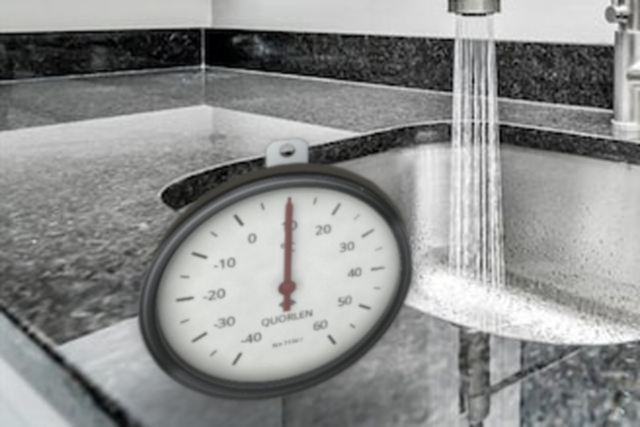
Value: 10 °C
